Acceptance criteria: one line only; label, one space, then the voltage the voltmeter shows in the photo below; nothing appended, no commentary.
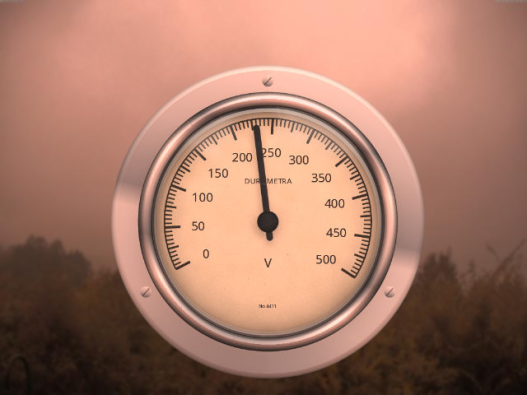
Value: 230 V
